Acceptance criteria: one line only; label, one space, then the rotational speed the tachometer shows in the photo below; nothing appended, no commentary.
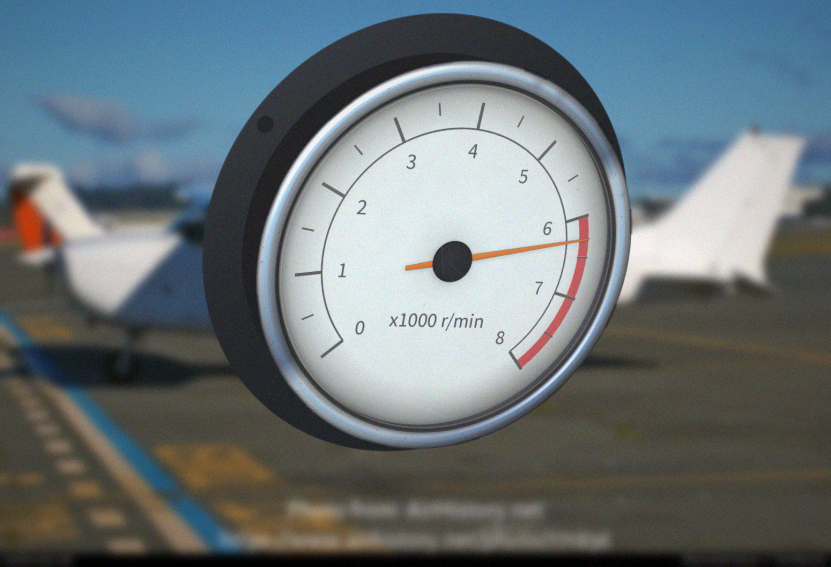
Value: 6250 rpm
